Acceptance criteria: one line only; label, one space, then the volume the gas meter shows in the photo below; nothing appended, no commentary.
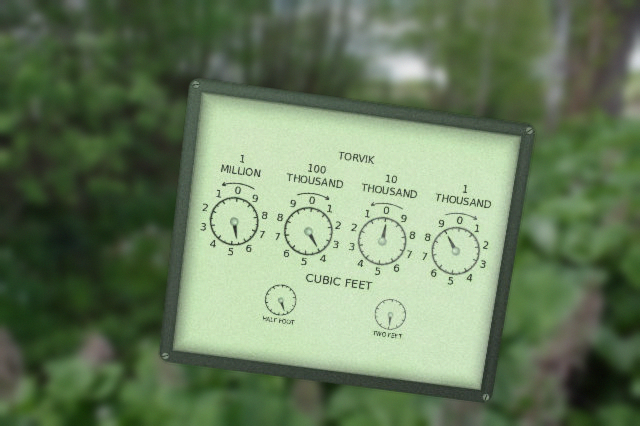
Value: 539900 ft³
